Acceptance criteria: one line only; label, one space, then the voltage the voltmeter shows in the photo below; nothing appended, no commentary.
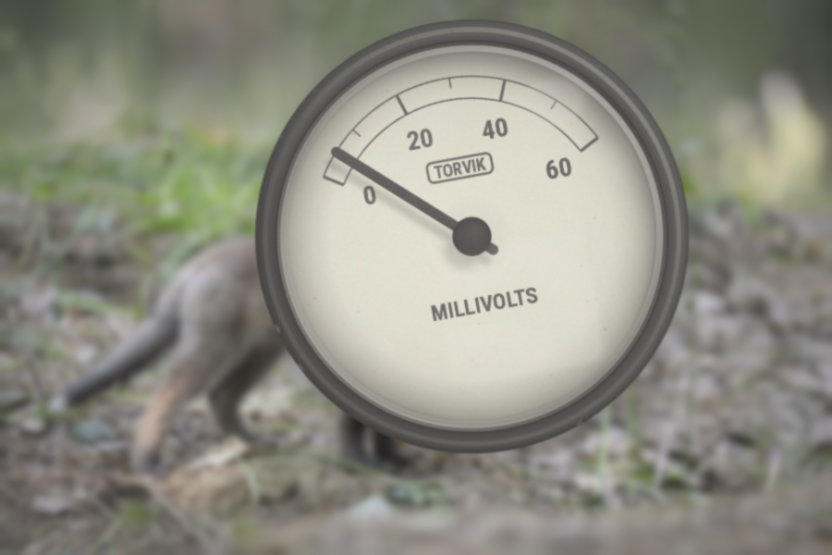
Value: 5 mV
